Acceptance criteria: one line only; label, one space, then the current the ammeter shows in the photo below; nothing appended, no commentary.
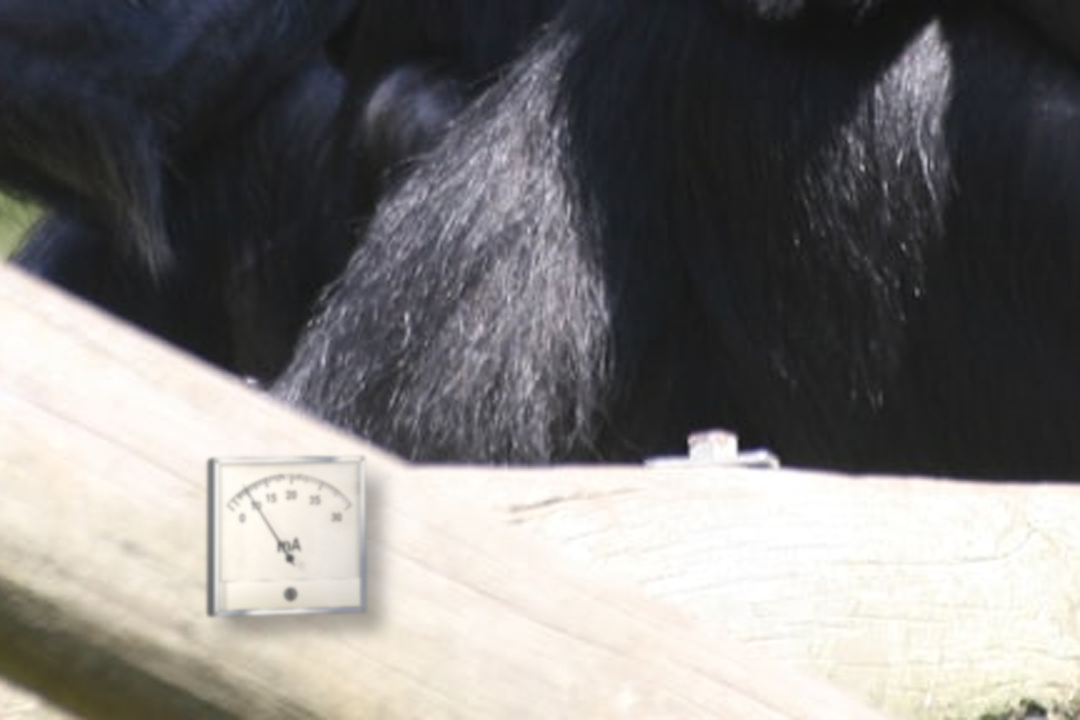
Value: 10 mA
